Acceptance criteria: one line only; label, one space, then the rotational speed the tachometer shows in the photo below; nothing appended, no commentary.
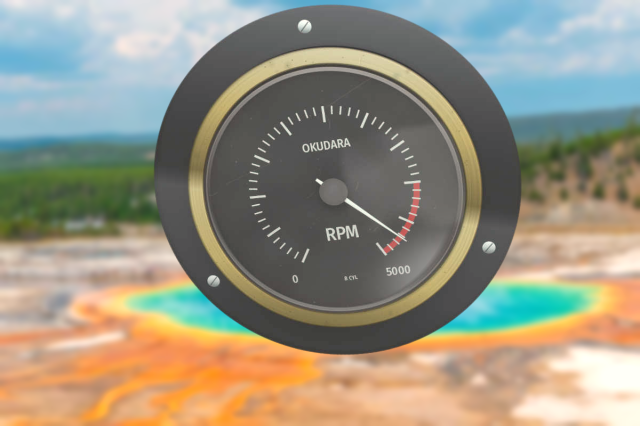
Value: 4700 rpm
